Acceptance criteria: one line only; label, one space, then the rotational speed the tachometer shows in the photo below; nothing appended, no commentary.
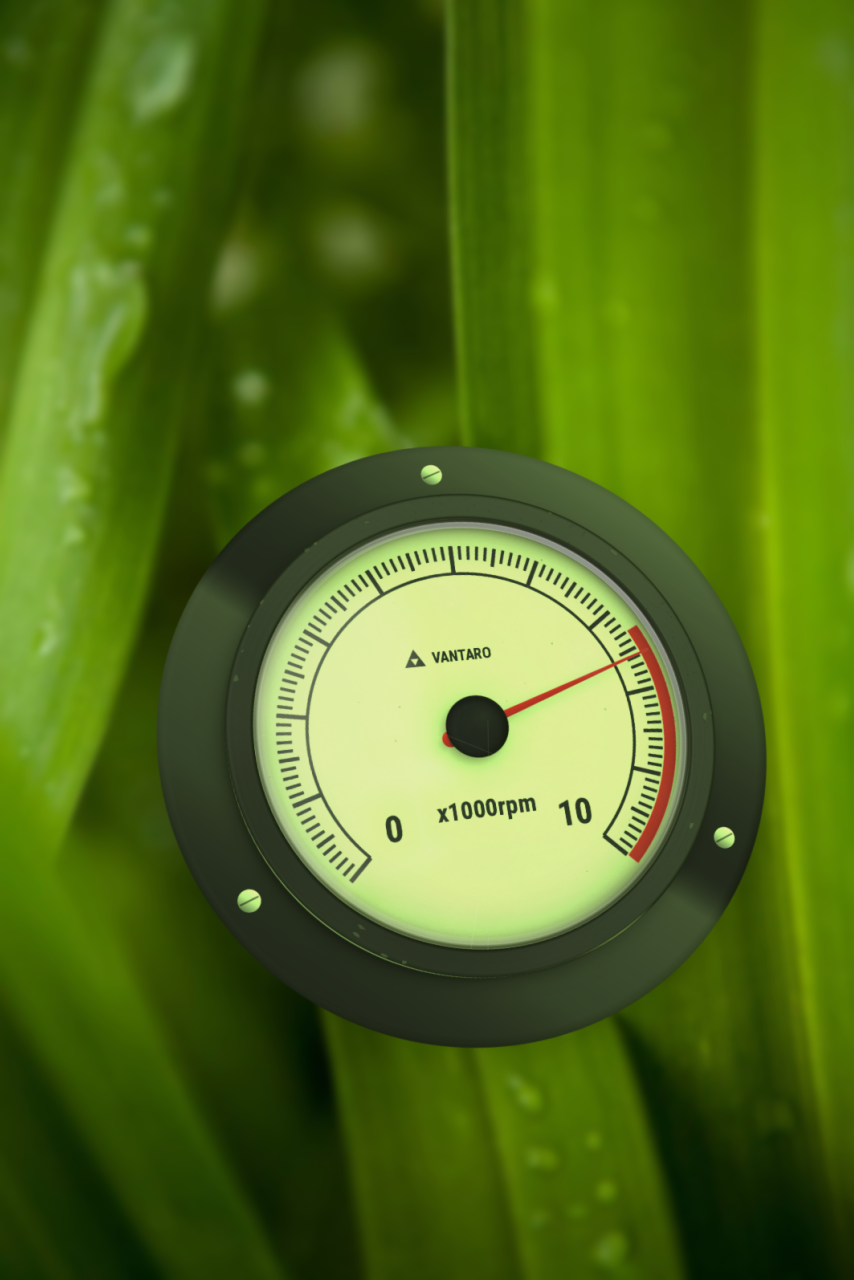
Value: 7600 rpm
